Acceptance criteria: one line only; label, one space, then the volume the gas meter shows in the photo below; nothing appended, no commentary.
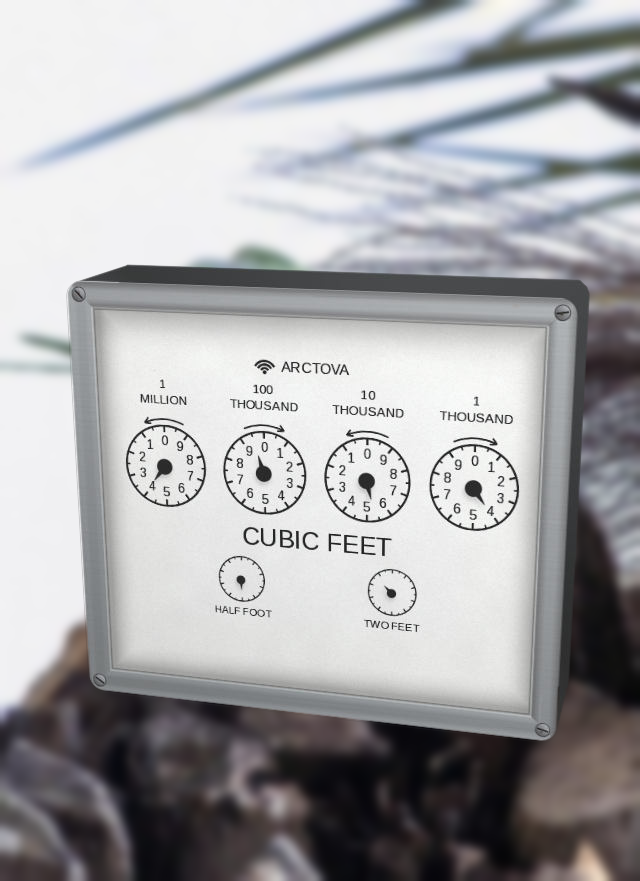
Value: 395400 ft³
